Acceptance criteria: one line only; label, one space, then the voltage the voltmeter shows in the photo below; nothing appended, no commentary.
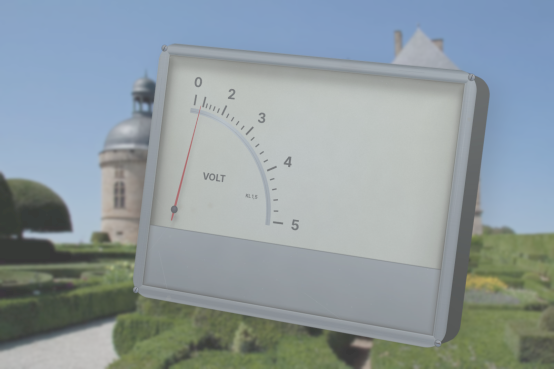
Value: 1 V
